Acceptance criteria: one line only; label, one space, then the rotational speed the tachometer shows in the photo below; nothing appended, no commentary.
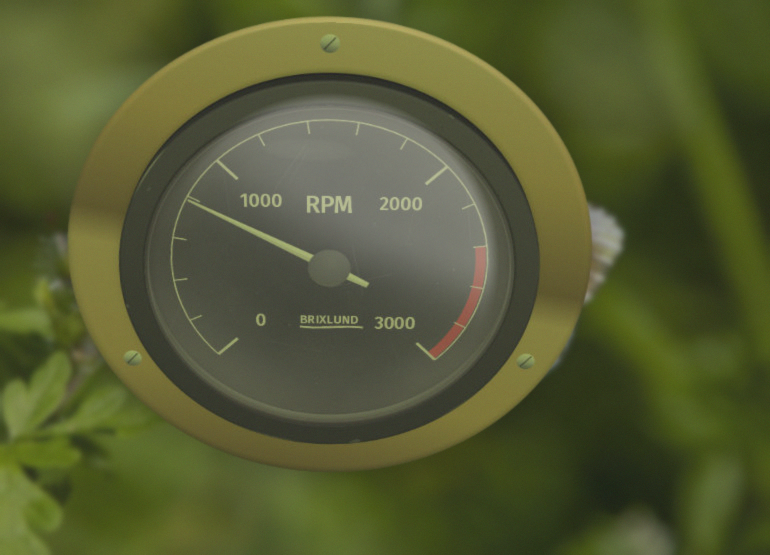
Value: 800 rpm
